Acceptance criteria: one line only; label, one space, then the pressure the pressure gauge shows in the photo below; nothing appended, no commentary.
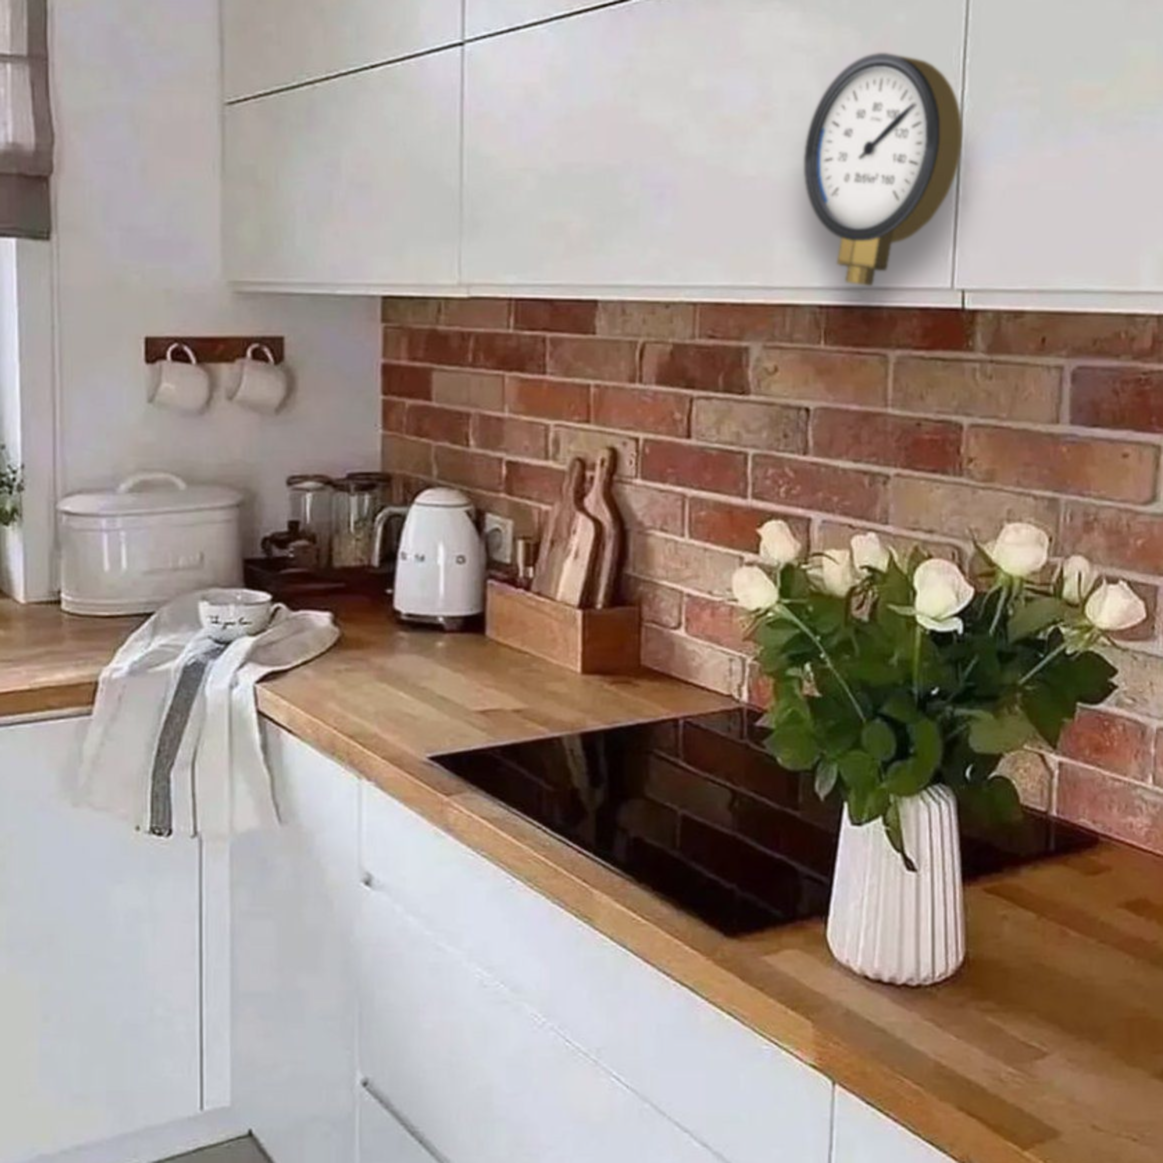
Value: 110 psi
